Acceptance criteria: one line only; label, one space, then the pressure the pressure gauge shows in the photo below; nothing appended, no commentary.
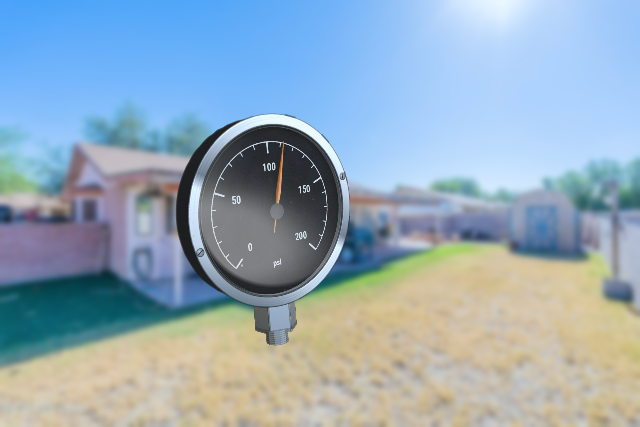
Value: 110 psi
